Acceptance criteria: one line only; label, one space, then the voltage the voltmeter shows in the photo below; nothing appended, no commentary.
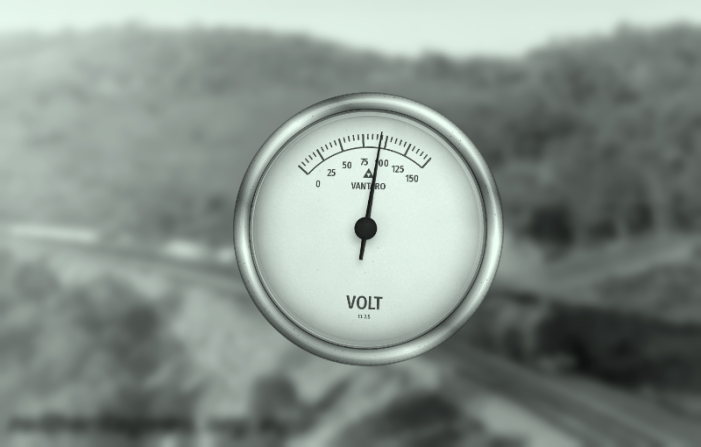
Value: 95 V
